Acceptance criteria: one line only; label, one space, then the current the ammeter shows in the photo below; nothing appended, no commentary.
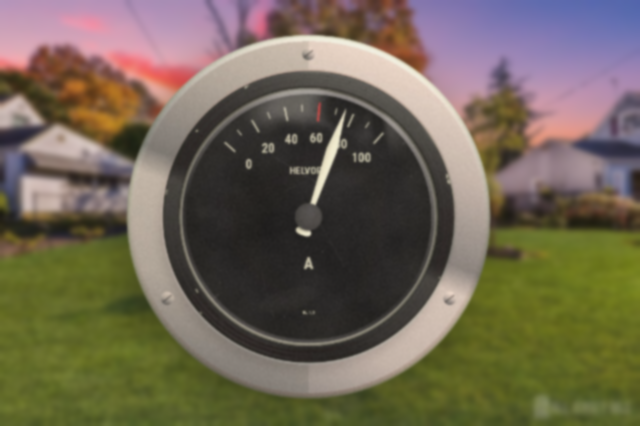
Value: 75 A
